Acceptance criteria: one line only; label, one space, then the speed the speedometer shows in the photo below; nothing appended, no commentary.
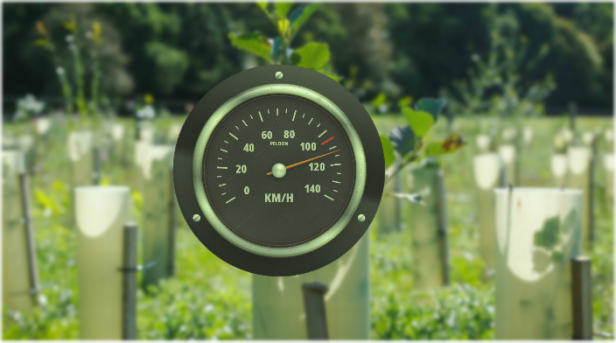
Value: 112.5 km/h
